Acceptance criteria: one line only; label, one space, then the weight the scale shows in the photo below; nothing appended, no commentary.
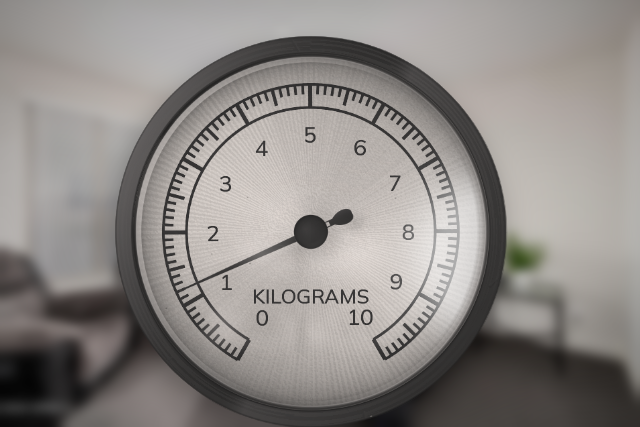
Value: 1.2 kg
